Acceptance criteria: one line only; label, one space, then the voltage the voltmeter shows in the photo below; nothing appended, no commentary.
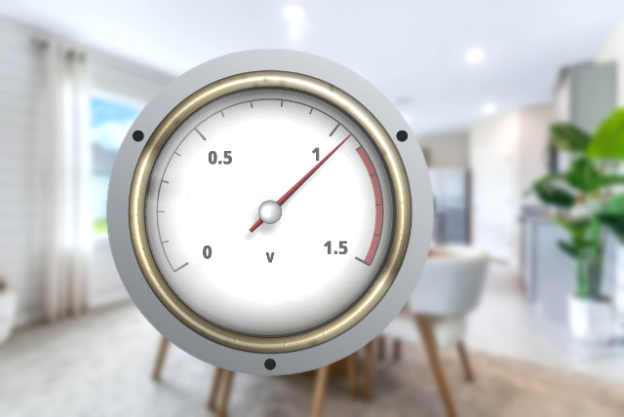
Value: 1.05 V
